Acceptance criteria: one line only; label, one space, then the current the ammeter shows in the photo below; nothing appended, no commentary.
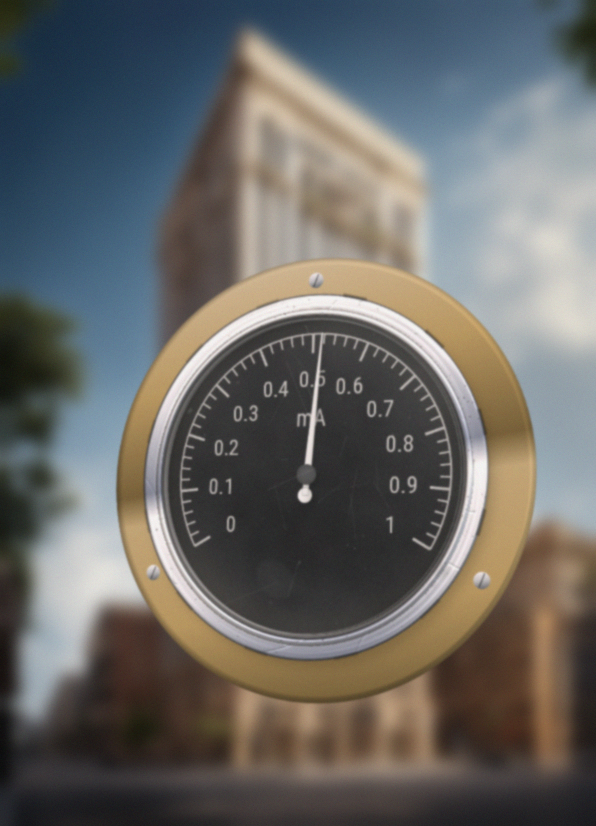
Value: 0.52 mA
